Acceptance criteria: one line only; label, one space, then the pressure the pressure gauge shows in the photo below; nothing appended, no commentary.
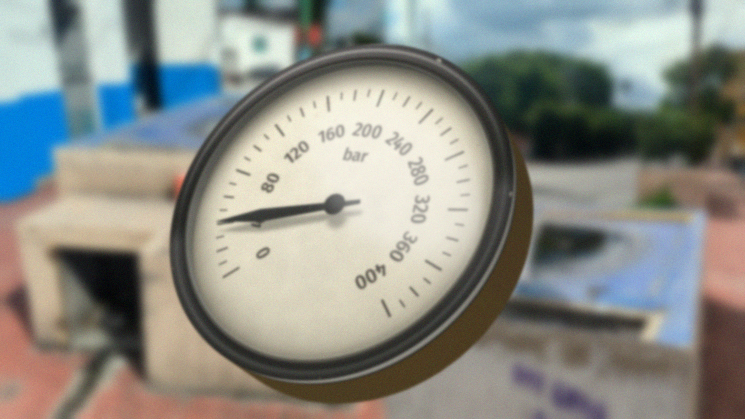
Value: 40 bar
